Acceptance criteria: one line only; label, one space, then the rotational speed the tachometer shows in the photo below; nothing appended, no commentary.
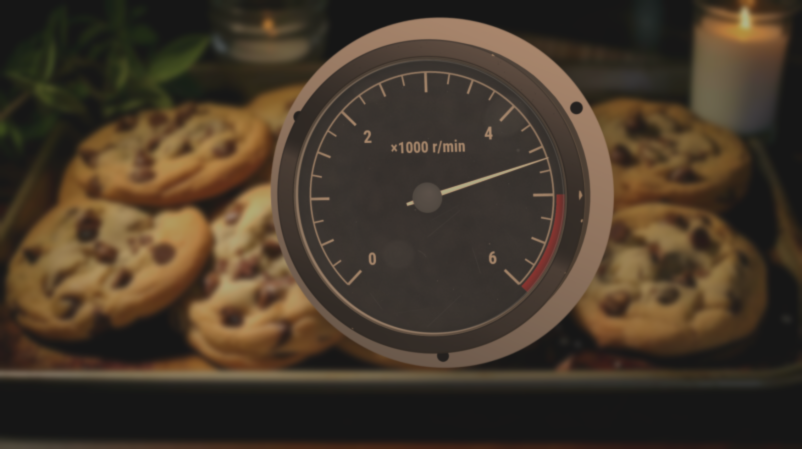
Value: 4625 rpm
